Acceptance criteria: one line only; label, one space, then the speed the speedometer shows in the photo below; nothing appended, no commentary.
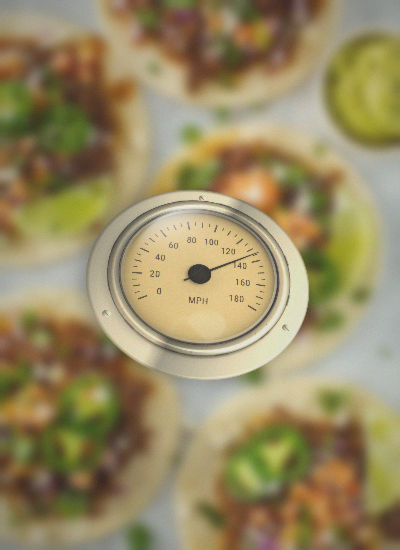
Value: 135 mph
